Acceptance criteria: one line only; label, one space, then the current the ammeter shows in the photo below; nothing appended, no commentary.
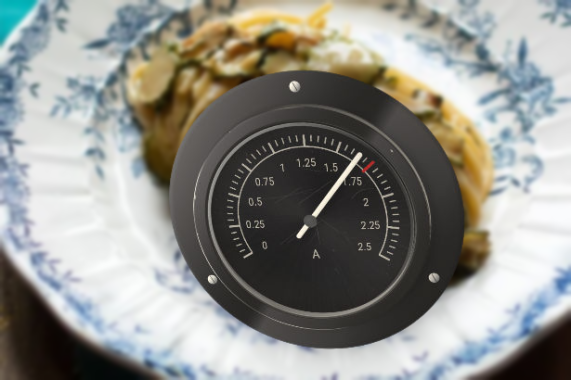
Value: 1.65 A
